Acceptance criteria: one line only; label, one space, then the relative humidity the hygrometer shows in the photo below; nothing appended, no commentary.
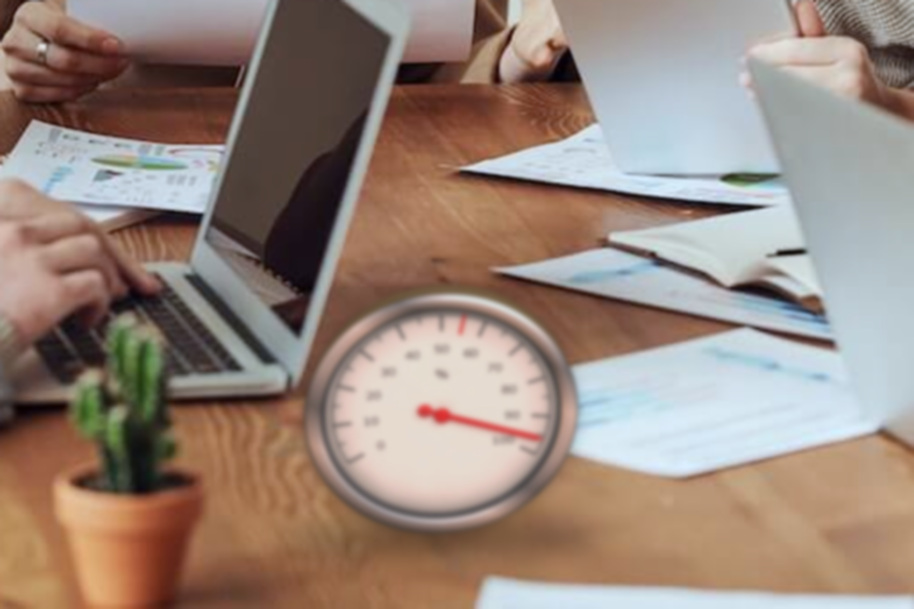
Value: 95 %
